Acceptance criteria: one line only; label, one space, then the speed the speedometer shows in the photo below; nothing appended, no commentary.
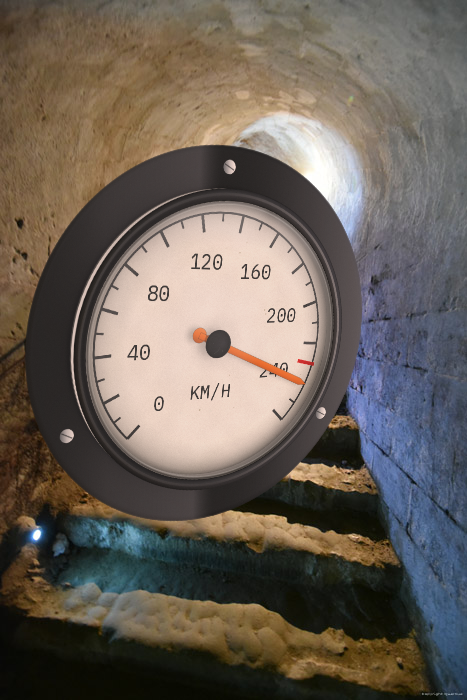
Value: 240 km/h
